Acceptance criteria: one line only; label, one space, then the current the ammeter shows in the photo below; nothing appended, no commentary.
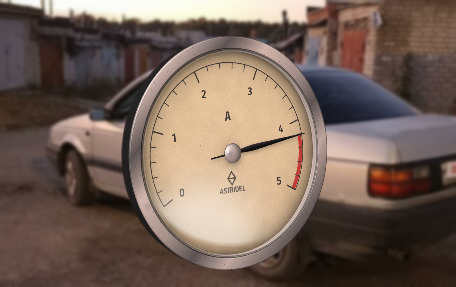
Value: 4.2 A
